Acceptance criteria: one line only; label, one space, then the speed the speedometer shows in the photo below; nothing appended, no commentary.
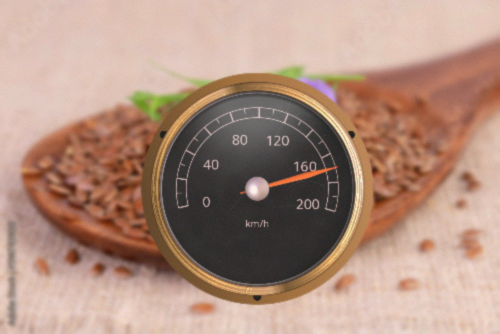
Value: 170 km/h
